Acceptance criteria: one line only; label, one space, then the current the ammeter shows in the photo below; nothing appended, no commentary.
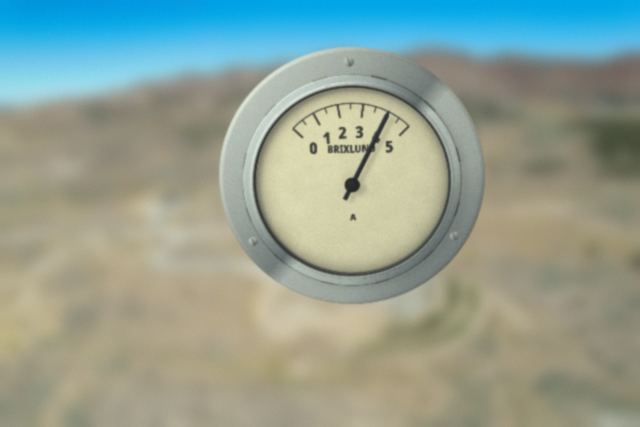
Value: 4 A
